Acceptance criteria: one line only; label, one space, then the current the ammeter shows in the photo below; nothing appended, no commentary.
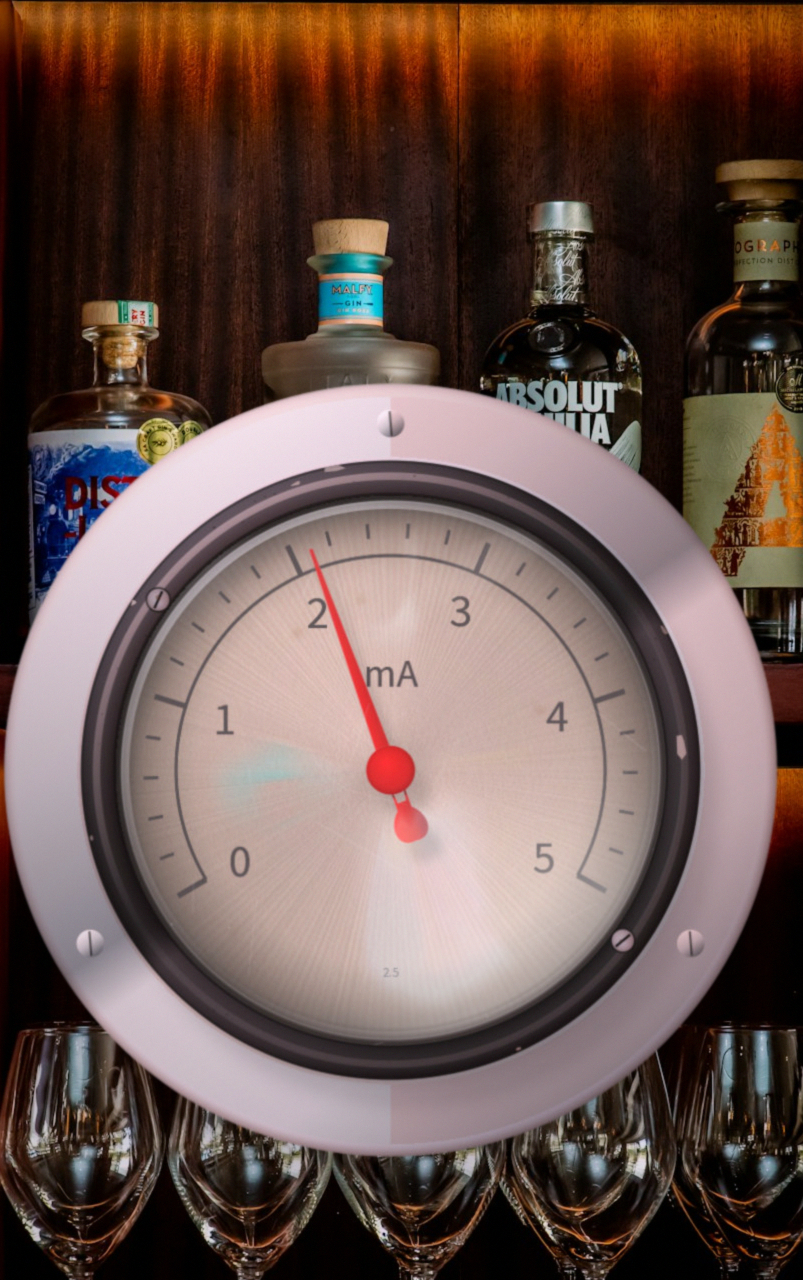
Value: 2.1 mA
